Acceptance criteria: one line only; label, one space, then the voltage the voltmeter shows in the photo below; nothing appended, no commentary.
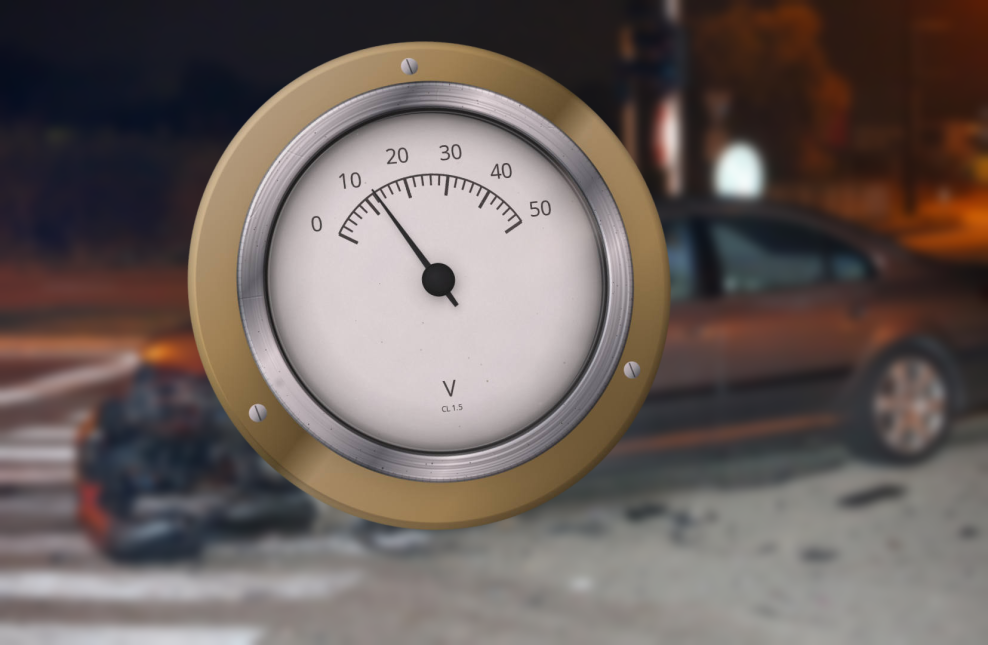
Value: 12 V
